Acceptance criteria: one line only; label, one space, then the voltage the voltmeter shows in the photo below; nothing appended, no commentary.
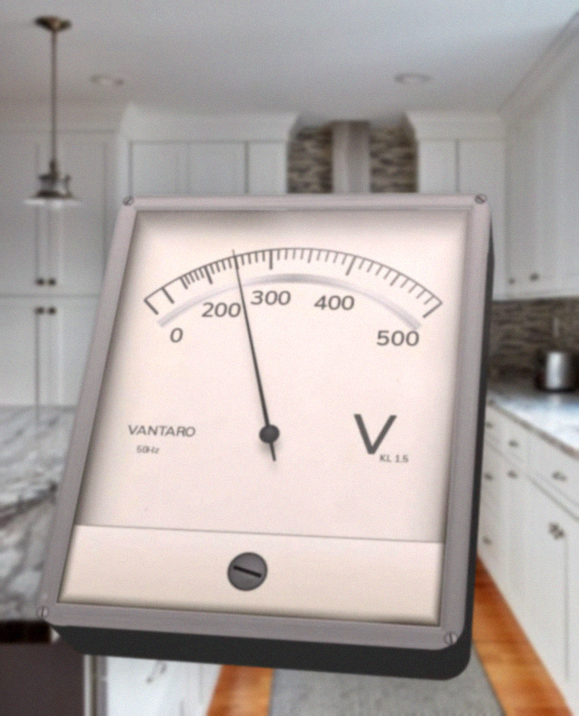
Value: 250 V
